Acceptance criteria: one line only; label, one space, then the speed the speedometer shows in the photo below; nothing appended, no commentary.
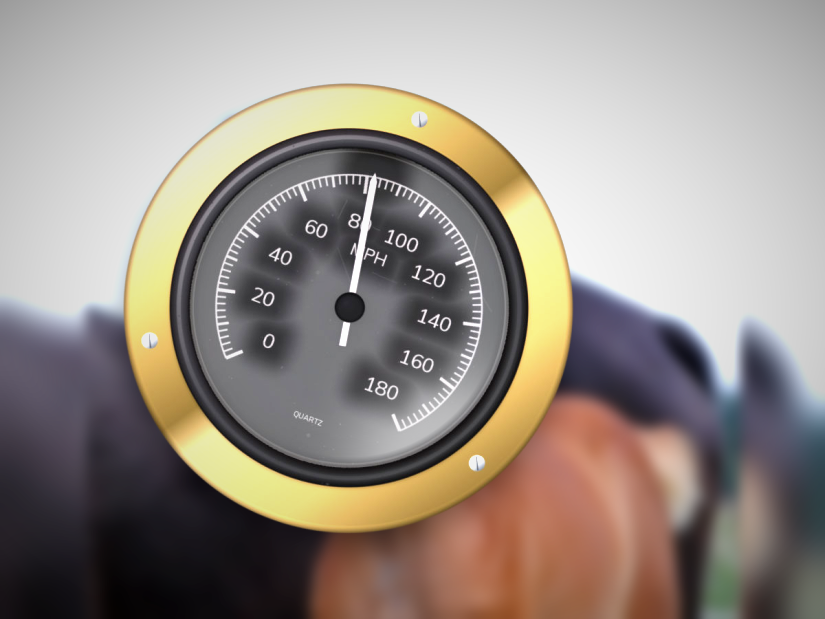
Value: 82 mph
